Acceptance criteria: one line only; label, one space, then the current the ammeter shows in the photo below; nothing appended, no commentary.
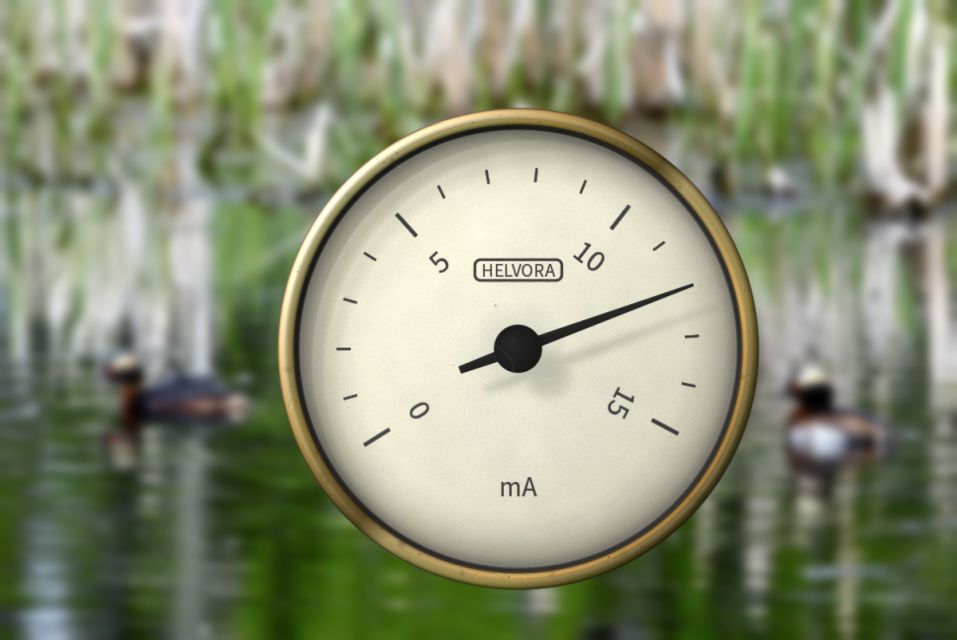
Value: 12 mA
